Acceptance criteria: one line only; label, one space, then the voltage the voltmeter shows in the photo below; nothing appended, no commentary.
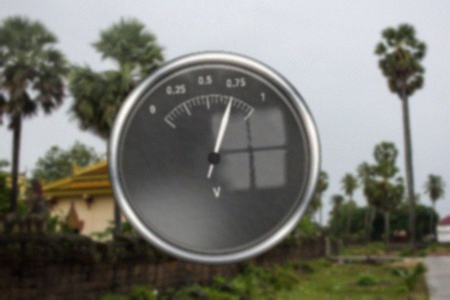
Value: 0.75 V
